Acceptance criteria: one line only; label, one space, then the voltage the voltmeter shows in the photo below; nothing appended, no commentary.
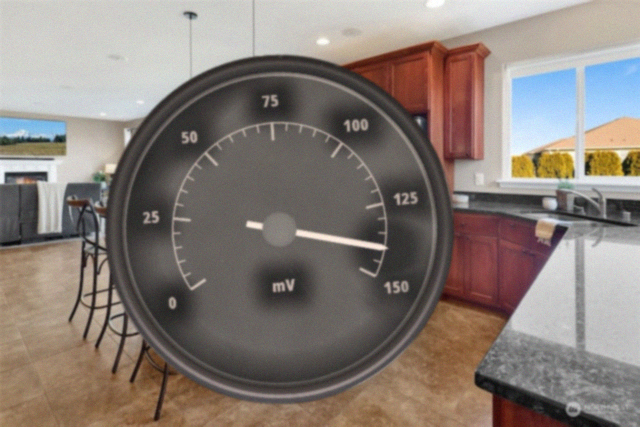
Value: 140 mV
